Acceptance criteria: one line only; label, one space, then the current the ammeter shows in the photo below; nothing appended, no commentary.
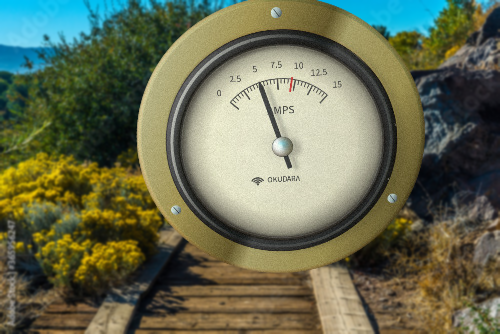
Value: 5 A
